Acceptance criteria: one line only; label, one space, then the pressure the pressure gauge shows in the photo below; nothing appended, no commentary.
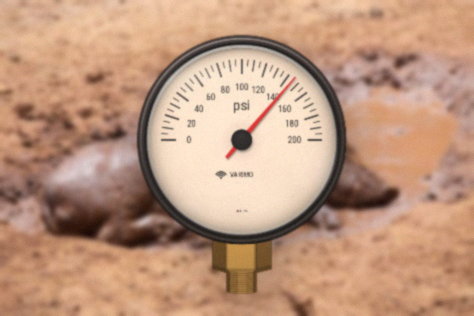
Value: 145 psi
